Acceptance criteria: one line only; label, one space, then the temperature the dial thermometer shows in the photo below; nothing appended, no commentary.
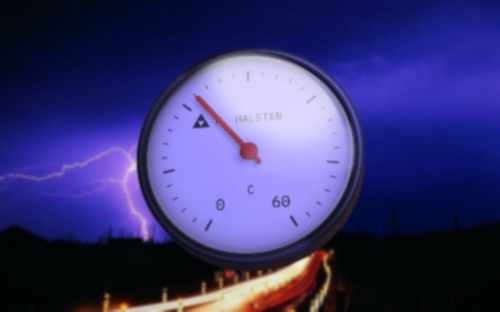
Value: 22 °C
